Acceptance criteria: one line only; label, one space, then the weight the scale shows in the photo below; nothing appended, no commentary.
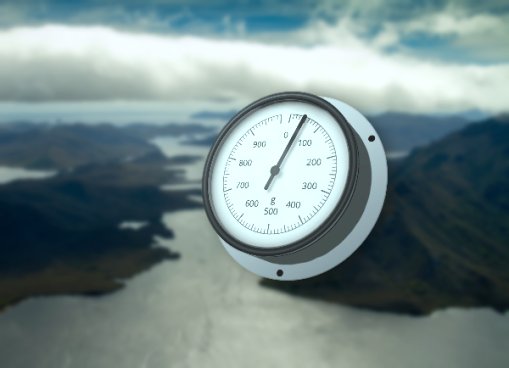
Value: 50 g
